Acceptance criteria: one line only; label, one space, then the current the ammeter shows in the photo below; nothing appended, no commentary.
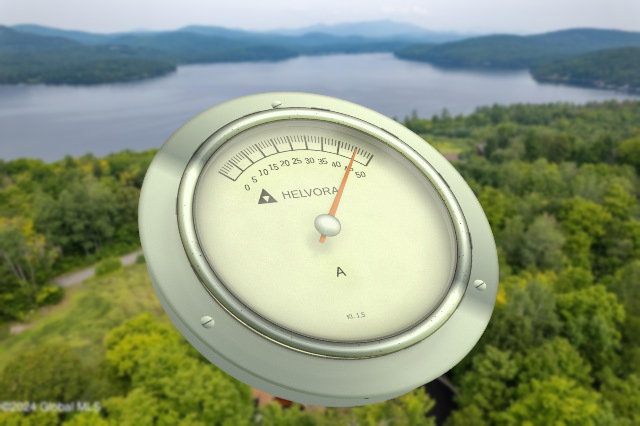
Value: 45 A
